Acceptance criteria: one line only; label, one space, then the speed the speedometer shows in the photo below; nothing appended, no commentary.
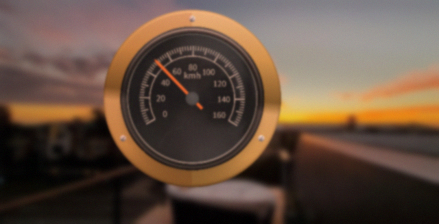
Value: 50 km/h
